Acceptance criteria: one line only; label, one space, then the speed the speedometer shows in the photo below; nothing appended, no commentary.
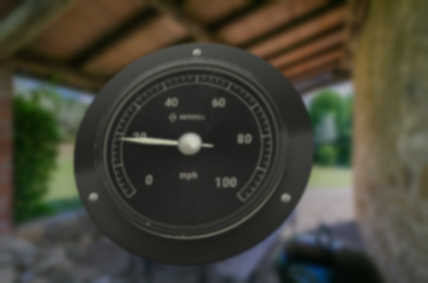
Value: 18 mph
